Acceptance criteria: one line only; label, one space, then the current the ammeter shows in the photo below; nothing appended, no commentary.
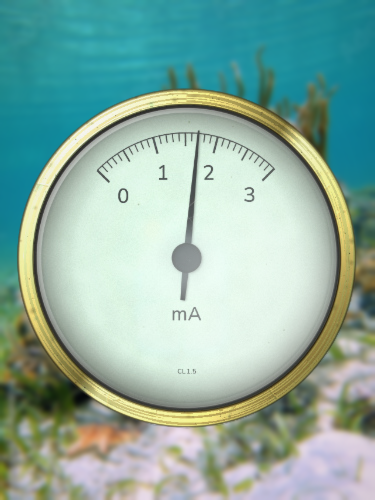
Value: 1.7 mA
